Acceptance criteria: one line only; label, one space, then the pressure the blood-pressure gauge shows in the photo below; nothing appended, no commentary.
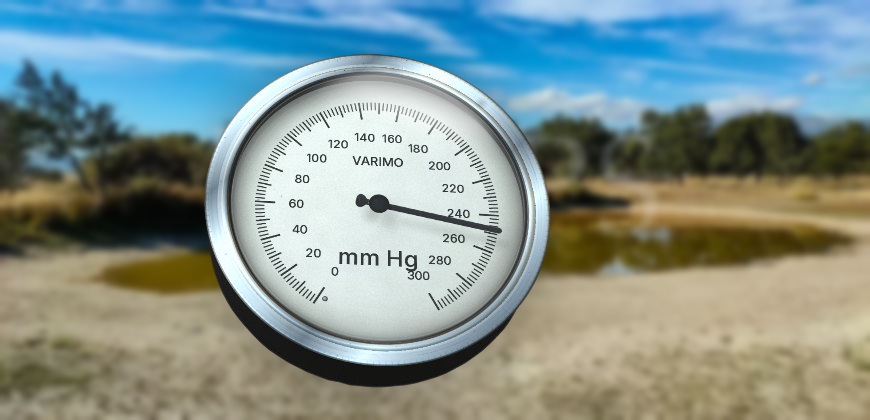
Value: 250 mmHg
